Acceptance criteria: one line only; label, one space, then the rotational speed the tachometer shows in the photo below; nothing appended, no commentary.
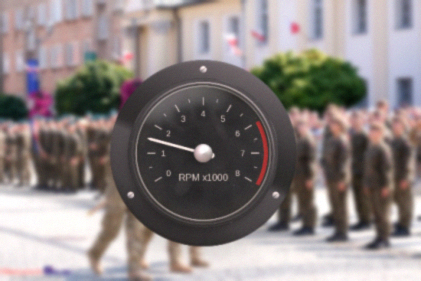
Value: 1500 rpm
